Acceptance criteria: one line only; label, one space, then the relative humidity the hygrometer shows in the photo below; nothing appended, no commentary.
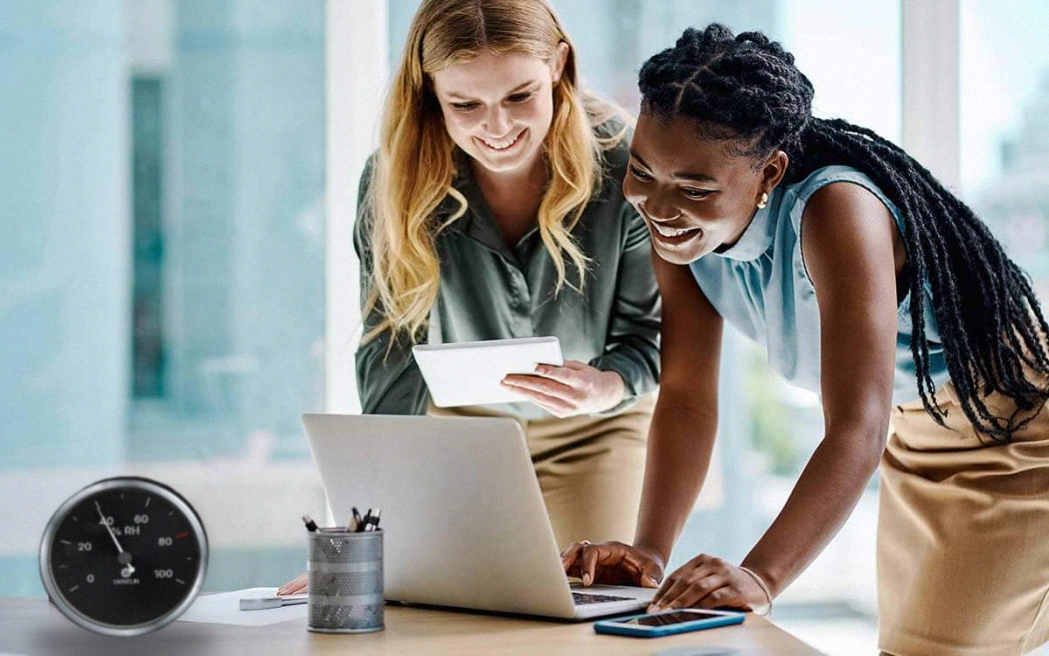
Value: 40 %
